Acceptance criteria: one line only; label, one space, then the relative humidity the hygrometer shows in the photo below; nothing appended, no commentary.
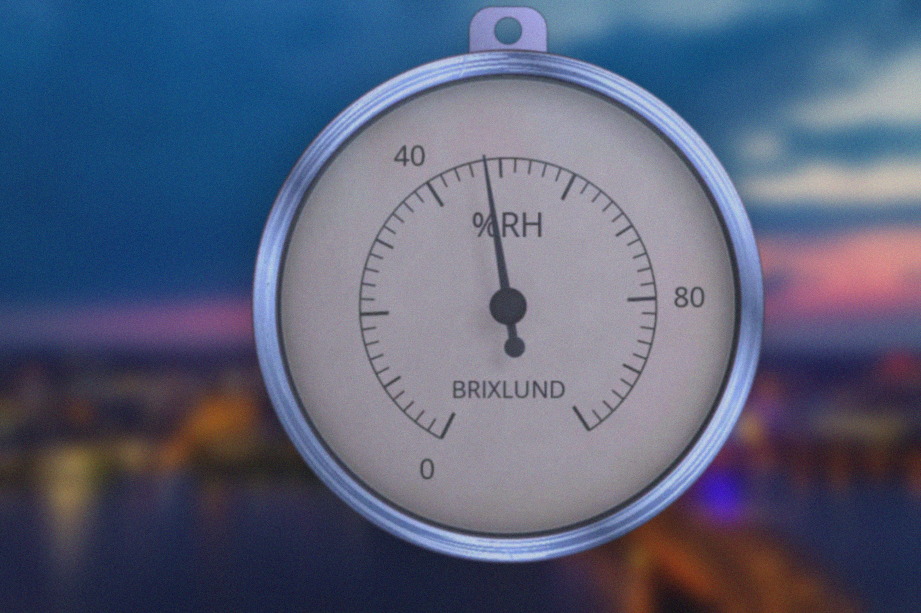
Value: 48 %
